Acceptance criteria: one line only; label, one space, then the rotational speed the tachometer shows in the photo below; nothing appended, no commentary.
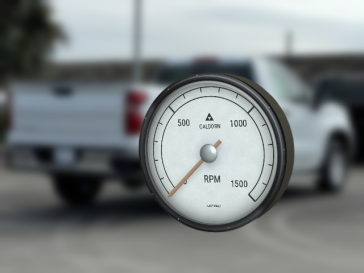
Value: 0 rpm
